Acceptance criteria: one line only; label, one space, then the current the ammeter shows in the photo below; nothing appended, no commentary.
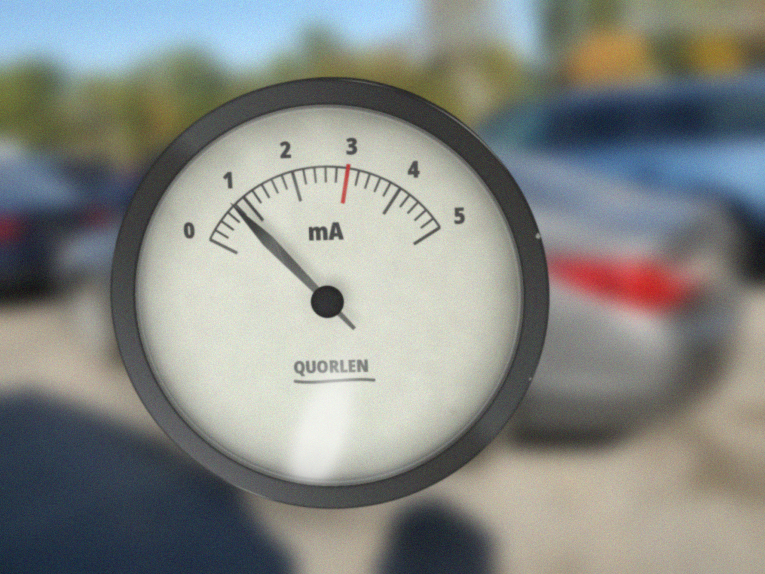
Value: 0.8 mA
